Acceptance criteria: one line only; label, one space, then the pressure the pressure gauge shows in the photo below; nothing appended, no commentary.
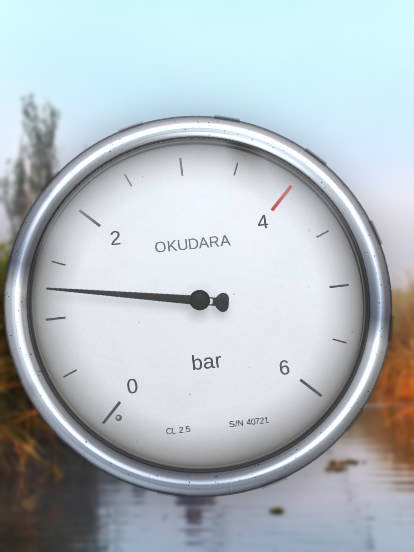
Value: 1.25 bar
